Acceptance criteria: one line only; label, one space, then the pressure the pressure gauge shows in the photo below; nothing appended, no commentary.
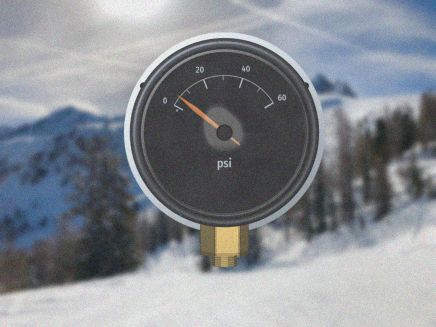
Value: 5 psi
